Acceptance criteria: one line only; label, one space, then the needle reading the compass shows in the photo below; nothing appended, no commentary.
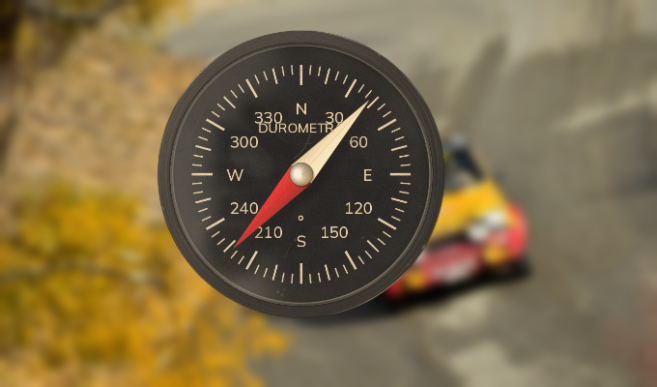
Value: 222.5 °
